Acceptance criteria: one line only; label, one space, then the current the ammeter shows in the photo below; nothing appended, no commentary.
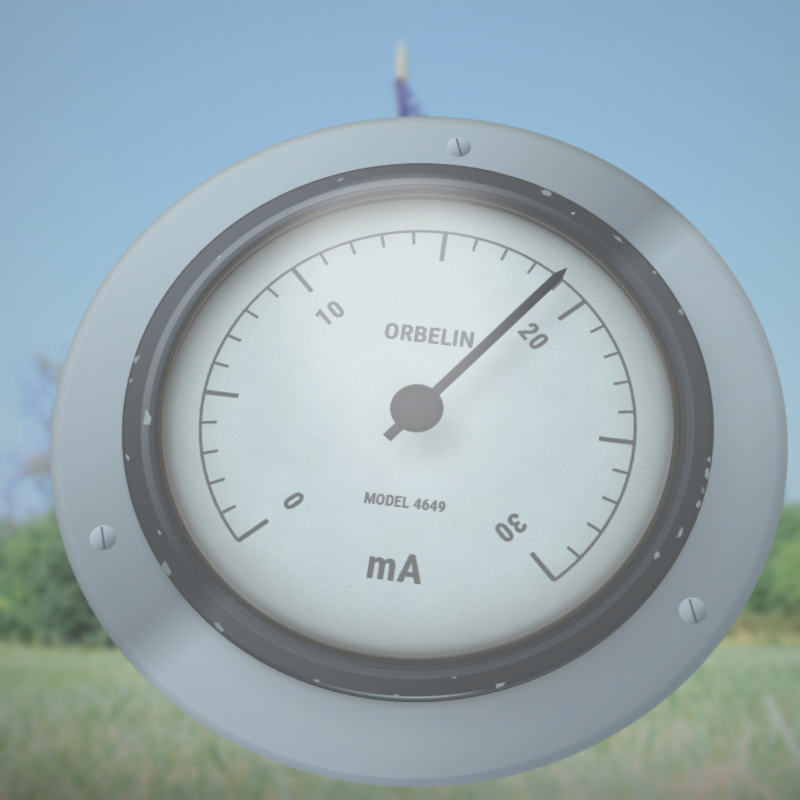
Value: 19 mA
